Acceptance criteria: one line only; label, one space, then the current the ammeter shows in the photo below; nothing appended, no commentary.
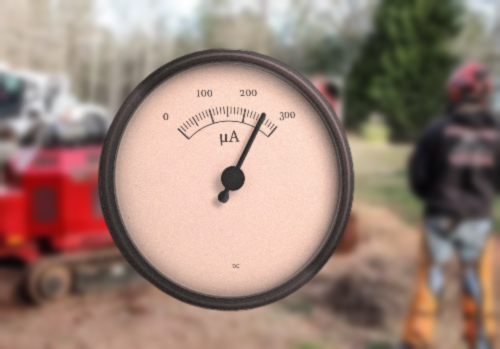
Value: 250 µA
